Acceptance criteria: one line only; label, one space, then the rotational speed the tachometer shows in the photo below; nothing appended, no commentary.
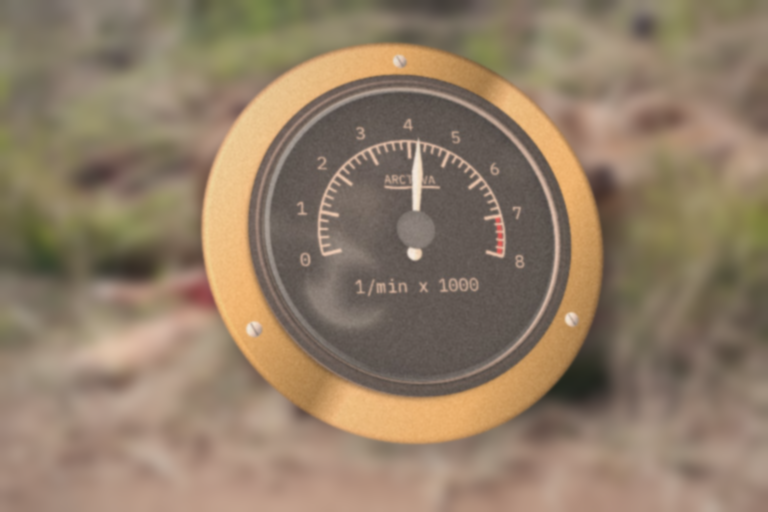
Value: 4200 rpm
